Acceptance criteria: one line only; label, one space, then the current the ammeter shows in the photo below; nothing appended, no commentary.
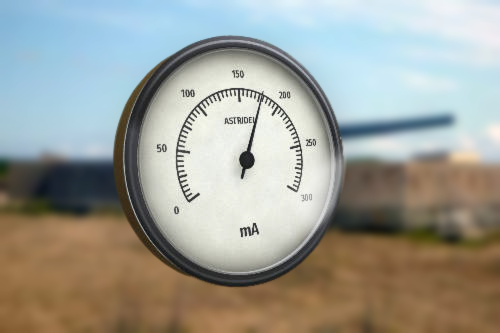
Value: 175 mA
